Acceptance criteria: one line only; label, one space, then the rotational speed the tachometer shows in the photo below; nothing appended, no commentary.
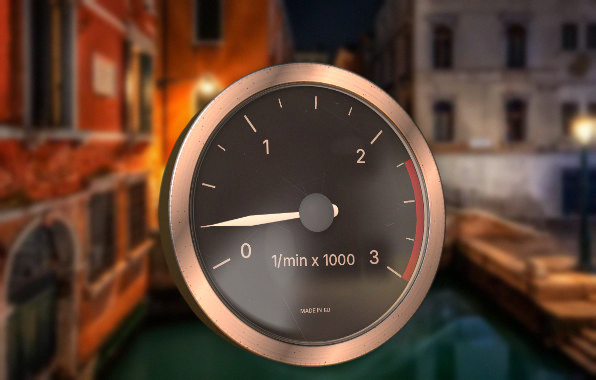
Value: 250 rpm
